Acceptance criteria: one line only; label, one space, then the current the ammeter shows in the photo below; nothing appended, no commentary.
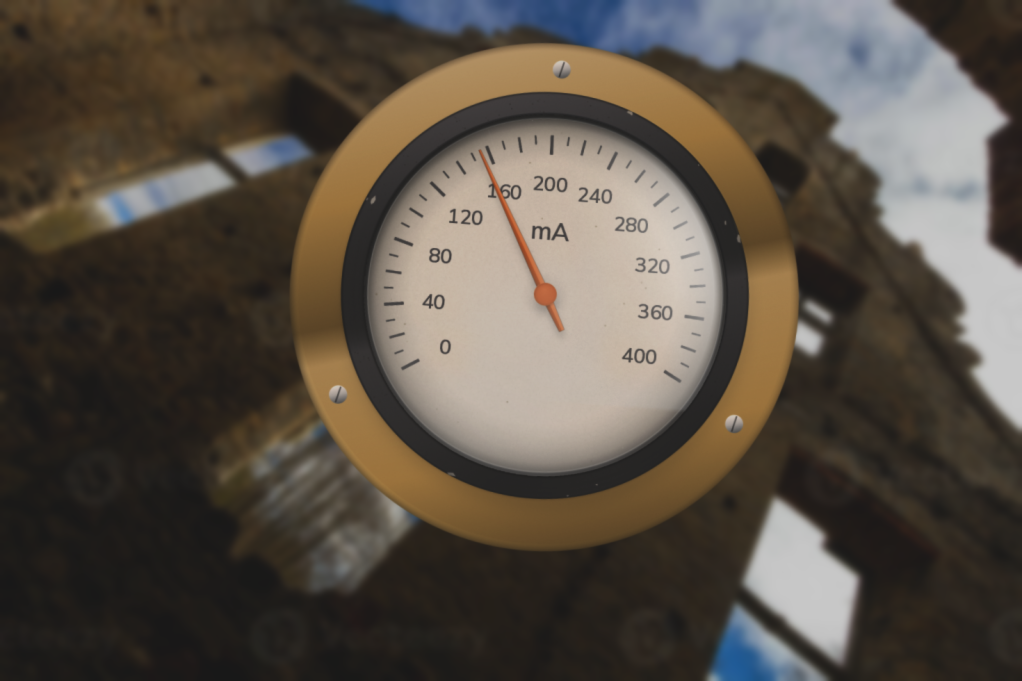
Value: 155 mA
